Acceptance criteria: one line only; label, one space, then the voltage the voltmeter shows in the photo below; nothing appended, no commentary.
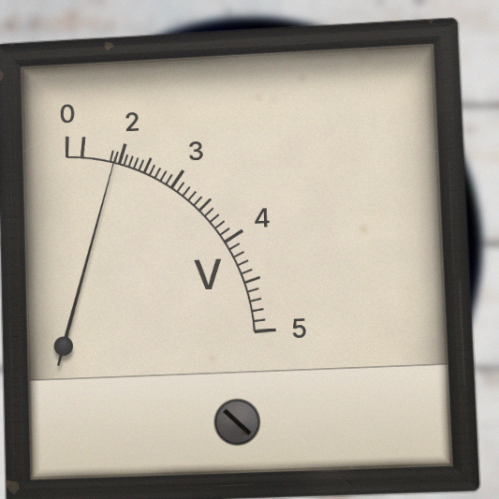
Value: 1.9 V
